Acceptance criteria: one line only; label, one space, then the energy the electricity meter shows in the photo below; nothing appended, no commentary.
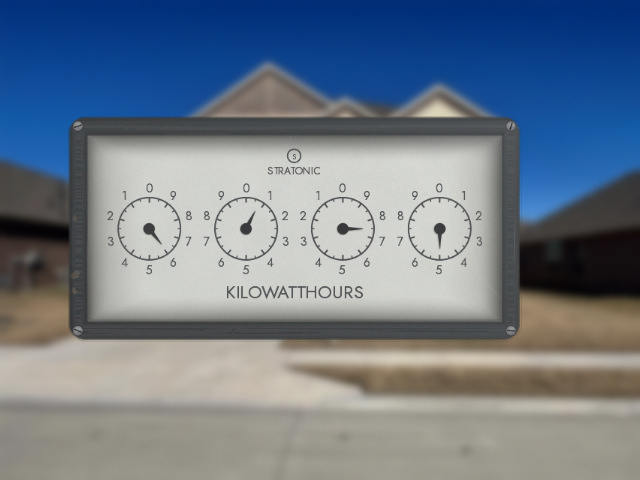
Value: 6075 kWh
